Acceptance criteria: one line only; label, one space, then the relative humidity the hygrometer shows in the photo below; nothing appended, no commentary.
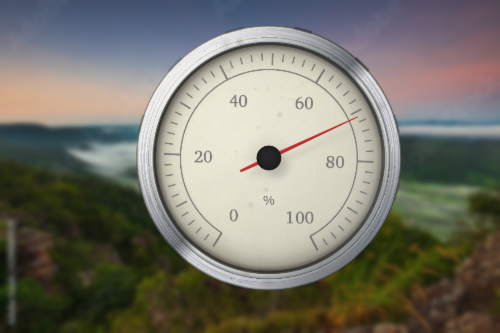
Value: 71 %
